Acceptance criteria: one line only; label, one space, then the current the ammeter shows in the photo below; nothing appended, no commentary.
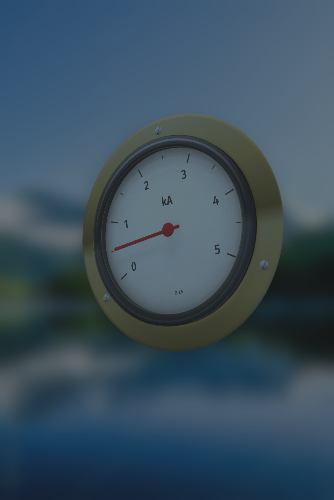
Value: 0.5 kA
